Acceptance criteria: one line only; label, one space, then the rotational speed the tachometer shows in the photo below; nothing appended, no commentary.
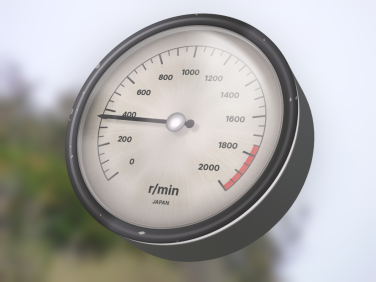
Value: 350 rpm
